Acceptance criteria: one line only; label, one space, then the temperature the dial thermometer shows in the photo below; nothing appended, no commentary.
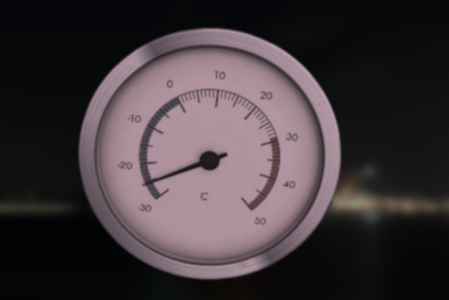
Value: -25 °C
